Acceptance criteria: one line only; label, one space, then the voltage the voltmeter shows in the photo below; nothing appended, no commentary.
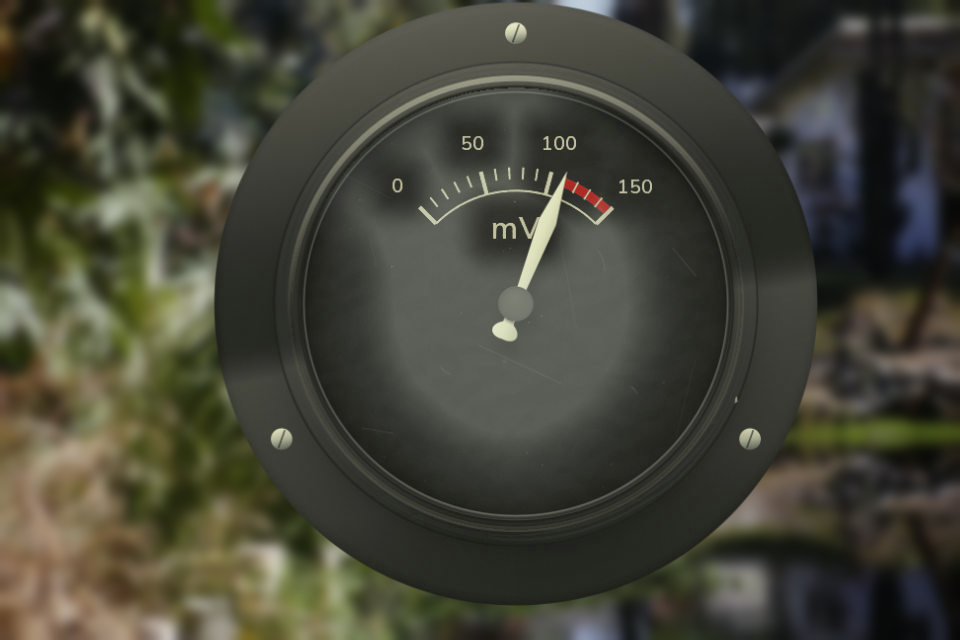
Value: 110 mV
